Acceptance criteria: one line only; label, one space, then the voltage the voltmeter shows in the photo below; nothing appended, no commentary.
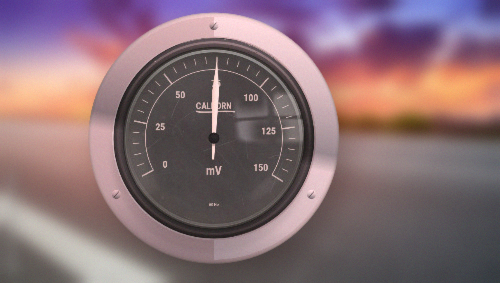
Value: 75 mV
